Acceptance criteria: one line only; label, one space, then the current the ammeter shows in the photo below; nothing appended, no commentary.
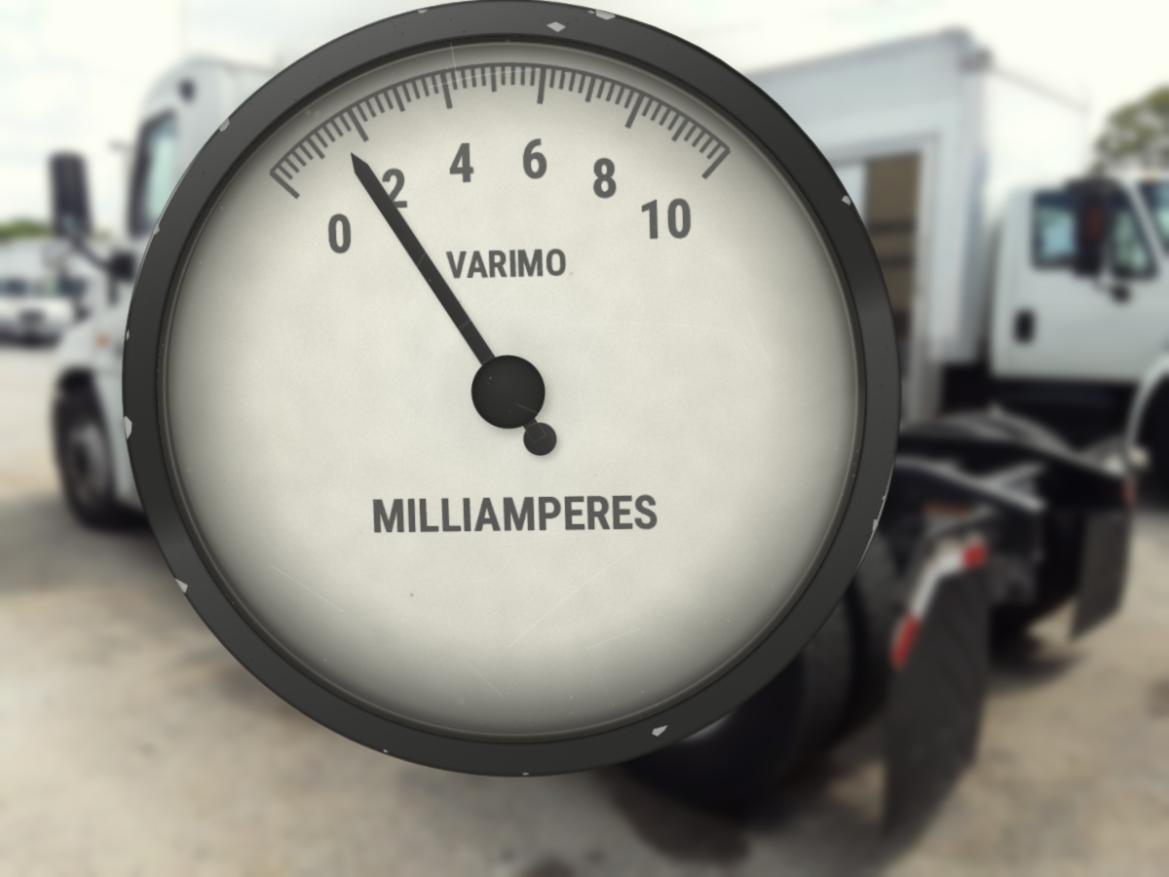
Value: 1.6 mA
